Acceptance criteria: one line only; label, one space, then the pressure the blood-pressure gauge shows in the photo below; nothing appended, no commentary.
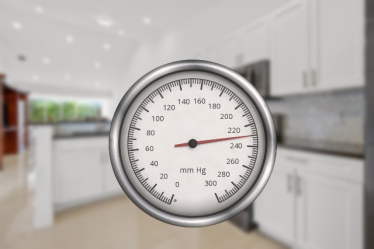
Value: 230 mmHg
